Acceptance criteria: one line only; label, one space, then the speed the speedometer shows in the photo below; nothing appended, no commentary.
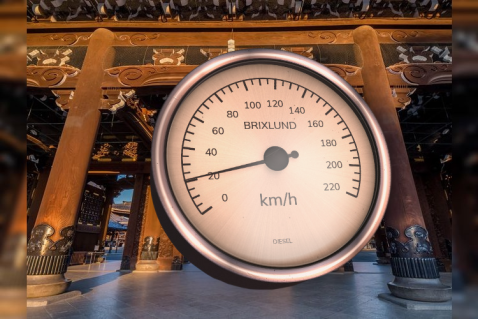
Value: 20 km/h
